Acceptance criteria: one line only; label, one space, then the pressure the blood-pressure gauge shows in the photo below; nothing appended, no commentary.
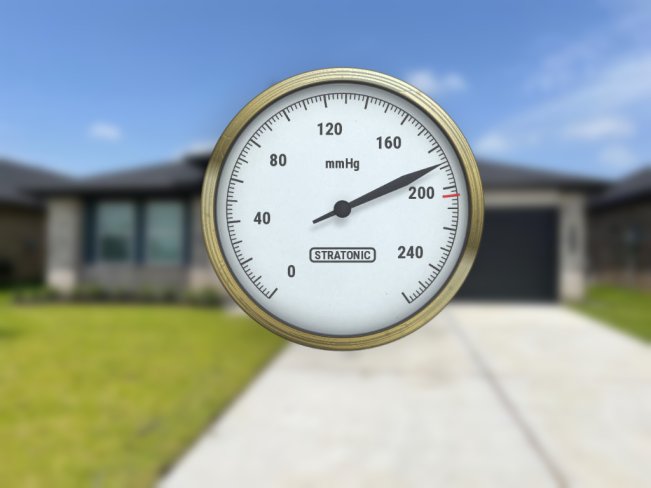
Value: 188 mmHg
